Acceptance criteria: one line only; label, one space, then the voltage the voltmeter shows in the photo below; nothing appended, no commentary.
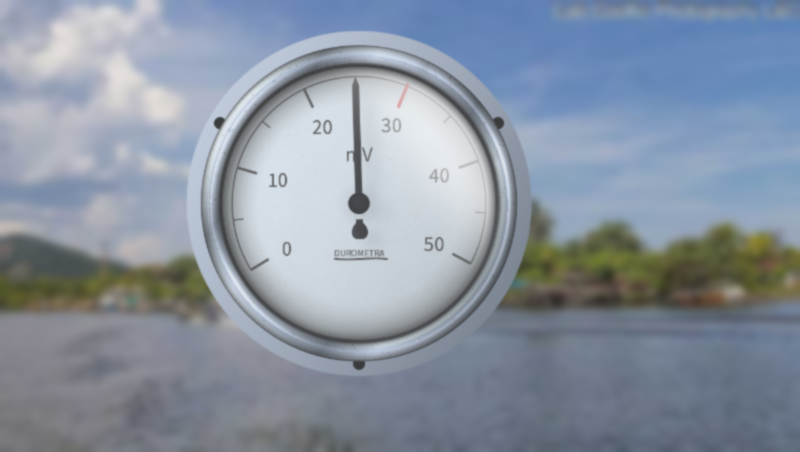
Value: 25 mV
